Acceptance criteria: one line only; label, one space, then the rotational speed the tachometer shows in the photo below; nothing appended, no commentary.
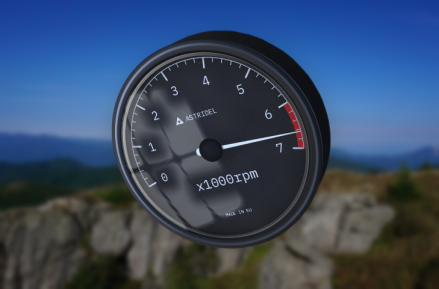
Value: 6600 rpm
